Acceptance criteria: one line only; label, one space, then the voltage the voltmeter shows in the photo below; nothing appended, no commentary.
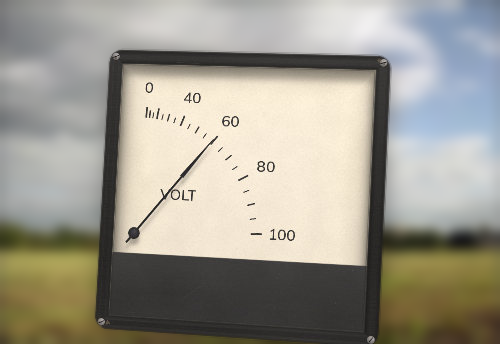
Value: 60 V
